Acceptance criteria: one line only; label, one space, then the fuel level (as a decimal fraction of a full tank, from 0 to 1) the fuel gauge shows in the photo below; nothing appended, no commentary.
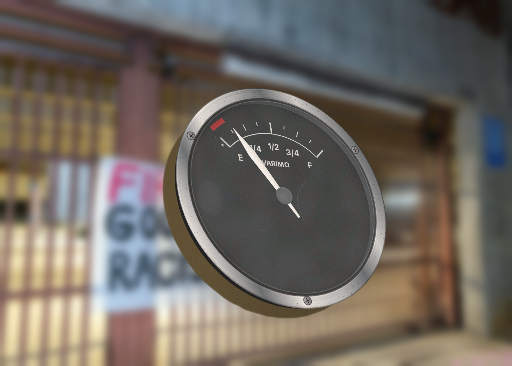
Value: 0.125
